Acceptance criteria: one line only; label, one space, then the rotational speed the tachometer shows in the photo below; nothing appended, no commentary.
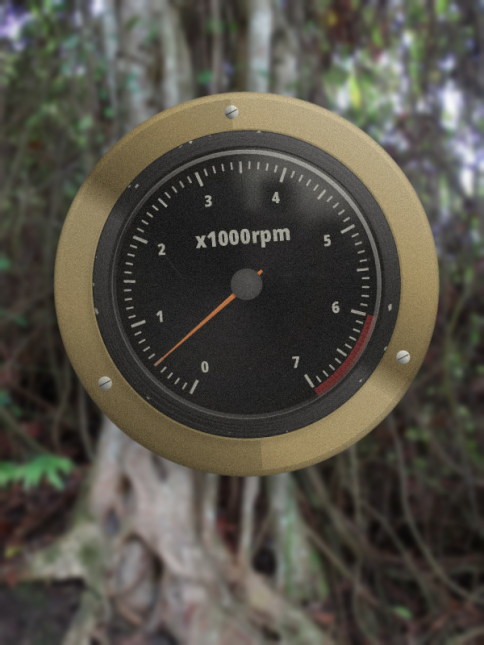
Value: 500 rpm
